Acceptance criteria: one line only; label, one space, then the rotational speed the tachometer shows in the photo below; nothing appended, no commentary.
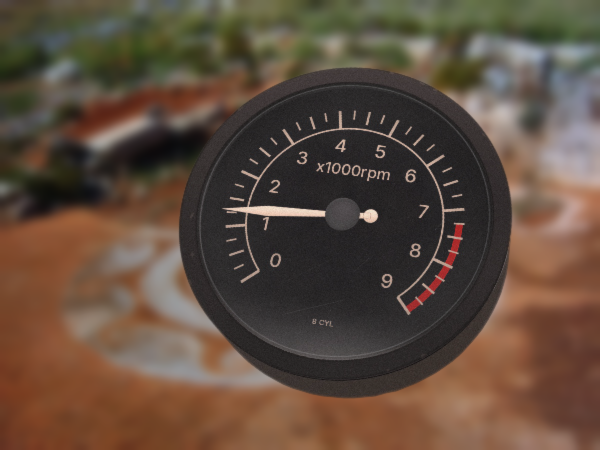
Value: 1250 rpm
